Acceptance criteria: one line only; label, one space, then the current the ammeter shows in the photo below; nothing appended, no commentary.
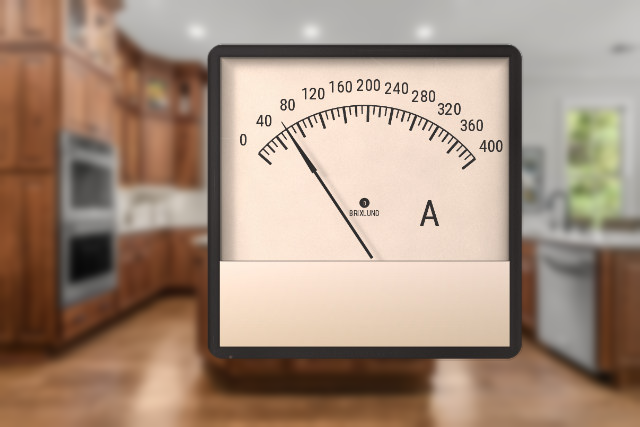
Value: 60 A
